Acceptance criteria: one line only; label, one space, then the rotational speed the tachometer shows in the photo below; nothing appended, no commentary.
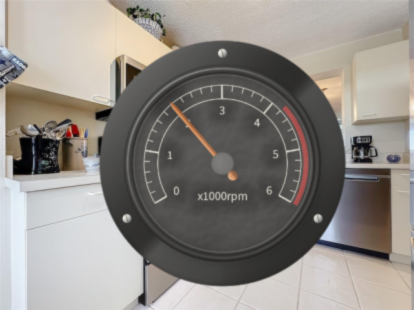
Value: 2000 rpm
